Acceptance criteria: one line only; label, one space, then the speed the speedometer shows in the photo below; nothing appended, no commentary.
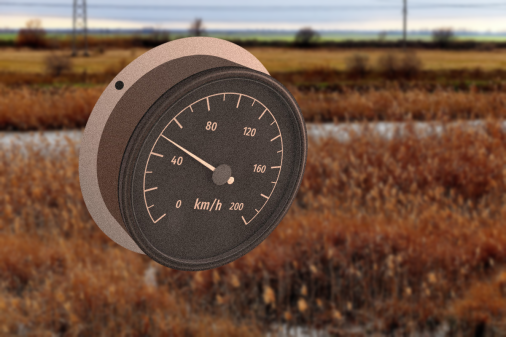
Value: 50 km/h
